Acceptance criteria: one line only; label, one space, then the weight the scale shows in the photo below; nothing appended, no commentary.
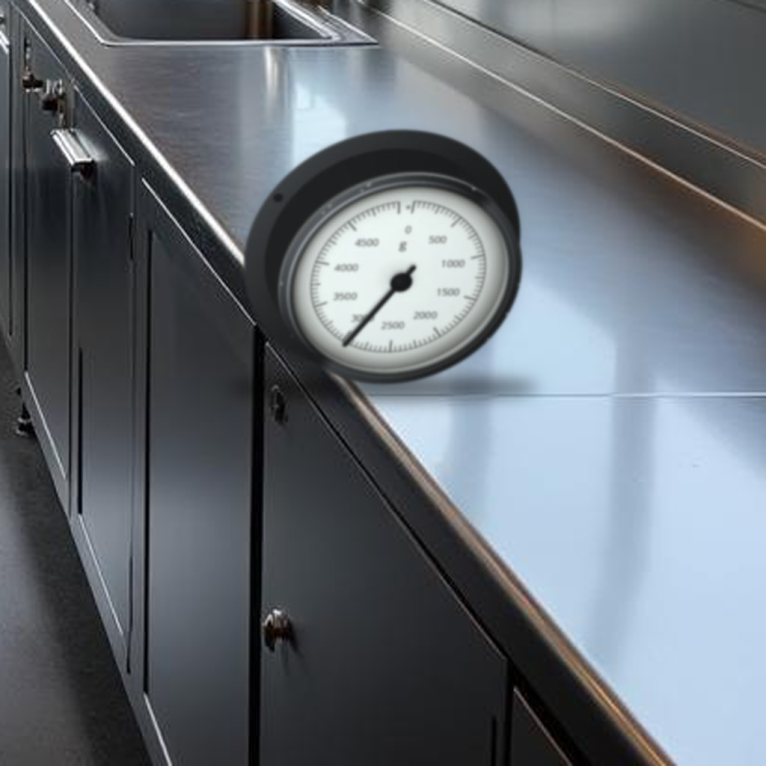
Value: 3000 g
